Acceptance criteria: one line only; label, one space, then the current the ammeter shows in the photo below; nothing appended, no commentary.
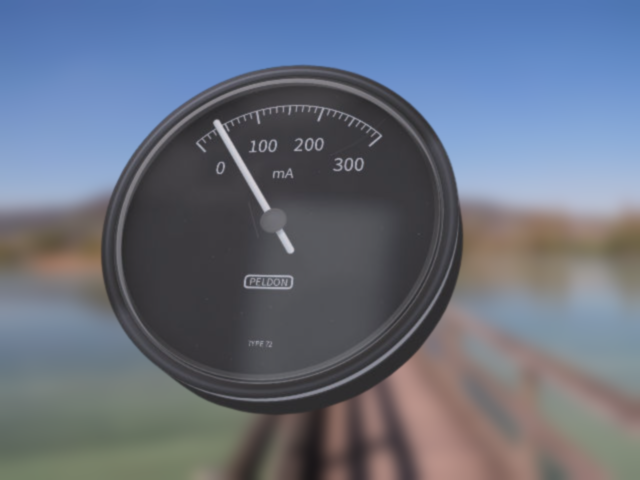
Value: 40 mA
